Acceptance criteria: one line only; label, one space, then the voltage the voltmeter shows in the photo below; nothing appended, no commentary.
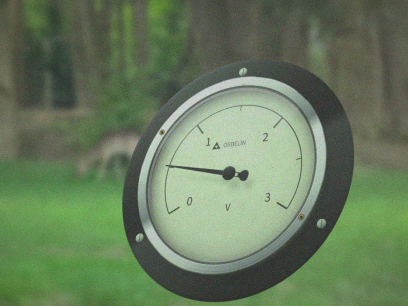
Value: 0.5 V
